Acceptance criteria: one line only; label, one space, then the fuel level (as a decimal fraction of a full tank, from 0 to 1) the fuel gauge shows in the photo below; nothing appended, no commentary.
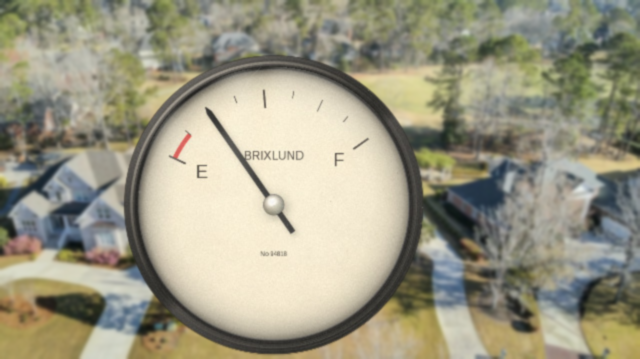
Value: 0.25
